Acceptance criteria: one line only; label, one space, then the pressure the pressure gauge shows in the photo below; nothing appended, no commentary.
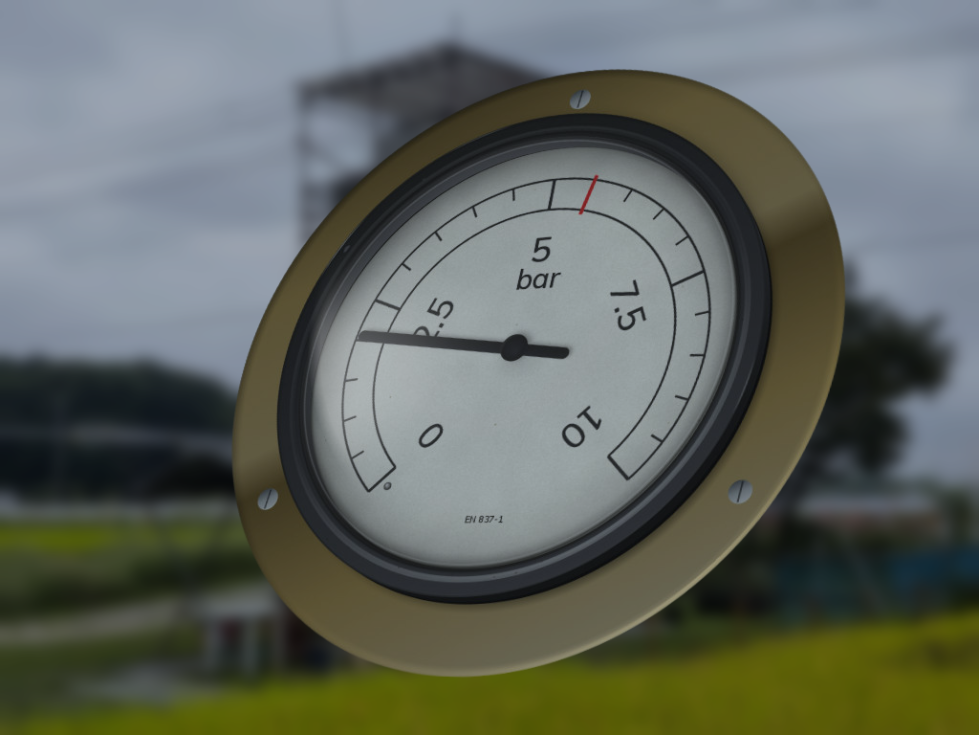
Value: 2 bar
